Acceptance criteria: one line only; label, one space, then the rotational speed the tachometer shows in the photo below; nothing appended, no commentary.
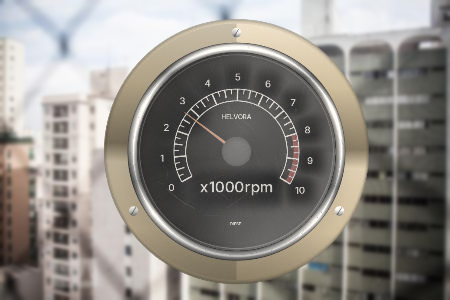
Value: 2750 rpm
